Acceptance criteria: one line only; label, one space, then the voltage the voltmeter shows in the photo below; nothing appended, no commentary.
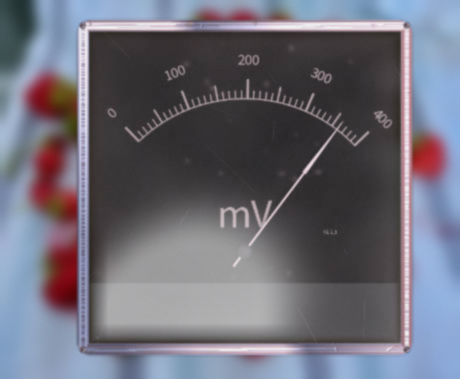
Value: 360 mV
